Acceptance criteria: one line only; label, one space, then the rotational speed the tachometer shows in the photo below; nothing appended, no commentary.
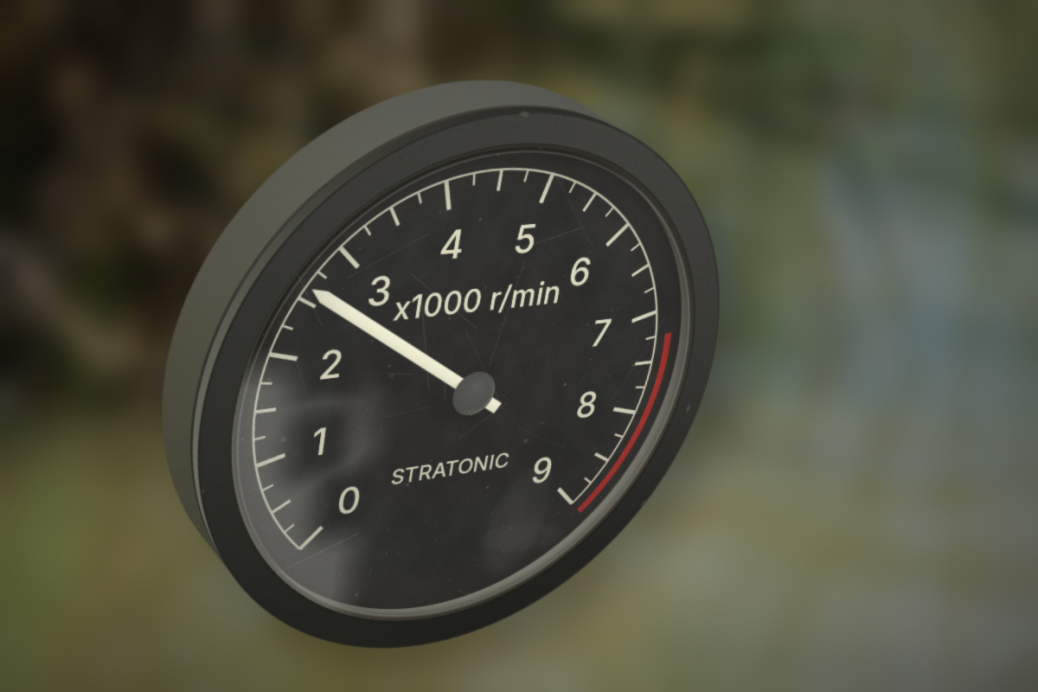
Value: 2625 rpm
